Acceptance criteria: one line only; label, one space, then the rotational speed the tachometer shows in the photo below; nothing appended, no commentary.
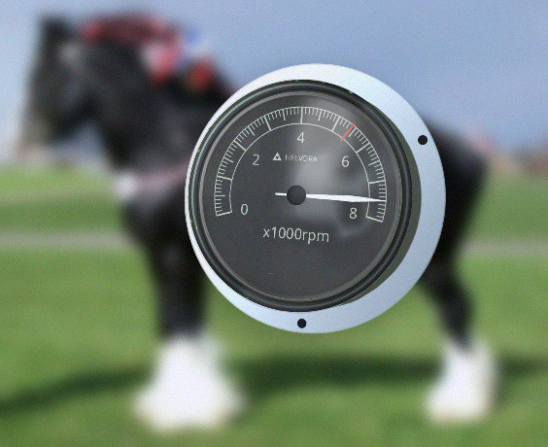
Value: 7500 rpm
